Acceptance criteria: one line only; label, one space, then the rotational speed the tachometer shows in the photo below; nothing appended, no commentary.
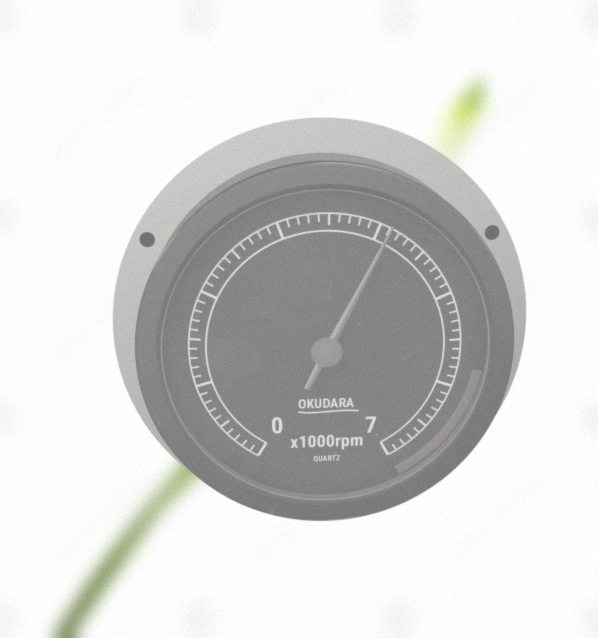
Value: 4100 rpm
